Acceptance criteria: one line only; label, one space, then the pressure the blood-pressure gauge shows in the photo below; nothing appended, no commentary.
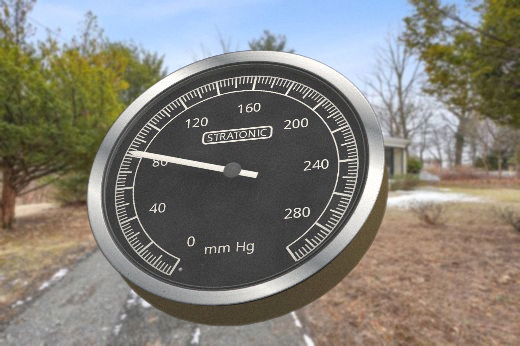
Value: 80 mmHg
